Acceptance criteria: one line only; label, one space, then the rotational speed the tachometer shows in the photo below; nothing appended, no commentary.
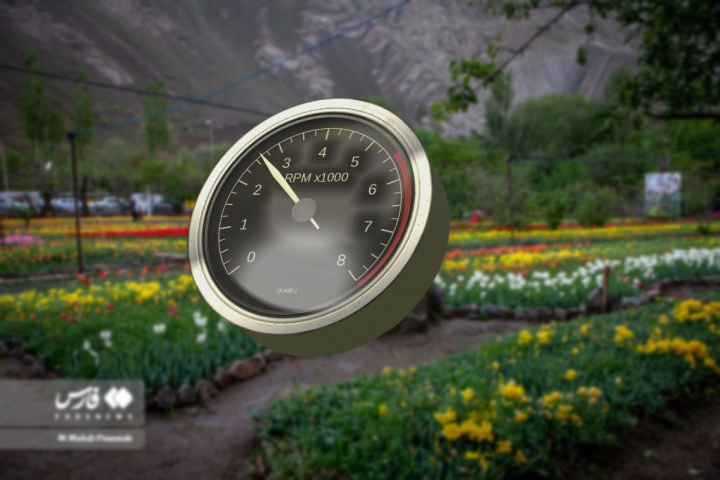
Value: 2625 rpm
